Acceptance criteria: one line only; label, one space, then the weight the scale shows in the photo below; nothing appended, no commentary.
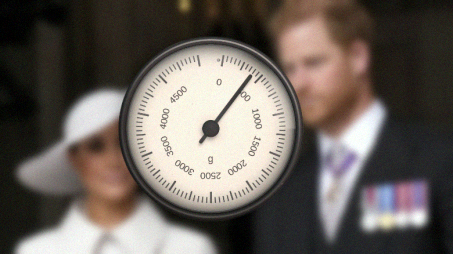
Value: 400 g
